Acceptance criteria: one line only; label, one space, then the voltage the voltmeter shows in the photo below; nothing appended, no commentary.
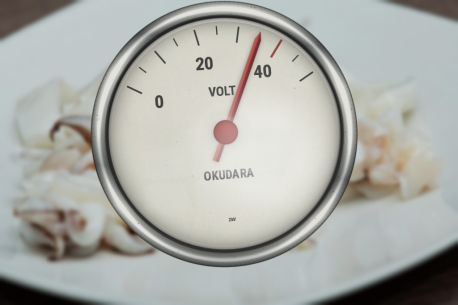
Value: 35 V
